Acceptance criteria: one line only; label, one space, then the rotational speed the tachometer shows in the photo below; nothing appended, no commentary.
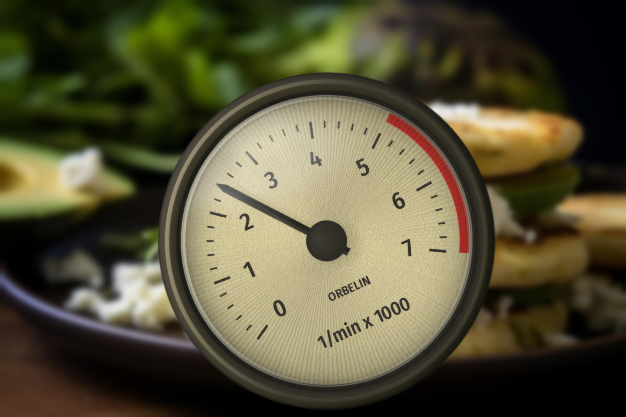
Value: 2400 rpm
